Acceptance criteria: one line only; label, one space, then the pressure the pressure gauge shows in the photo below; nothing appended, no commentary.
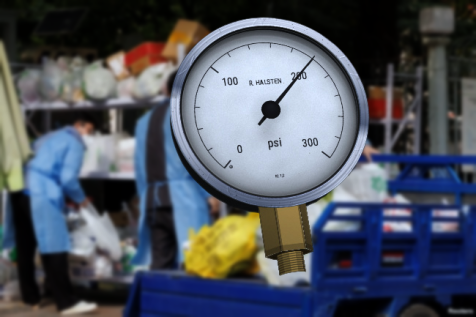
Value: 200 psi
